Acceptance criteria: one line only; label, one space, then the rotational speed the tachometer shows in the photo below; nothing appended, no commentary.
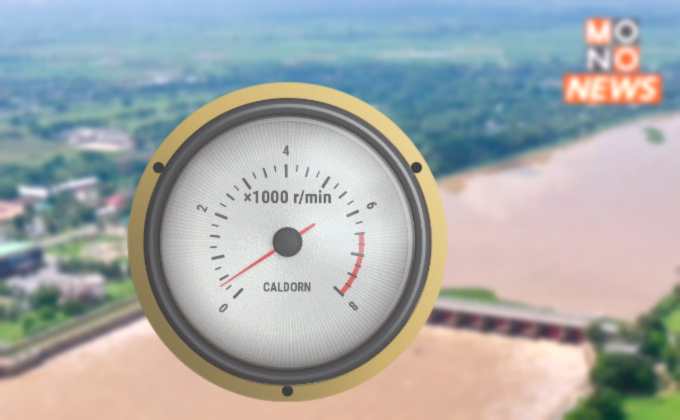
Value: 375 rpm
